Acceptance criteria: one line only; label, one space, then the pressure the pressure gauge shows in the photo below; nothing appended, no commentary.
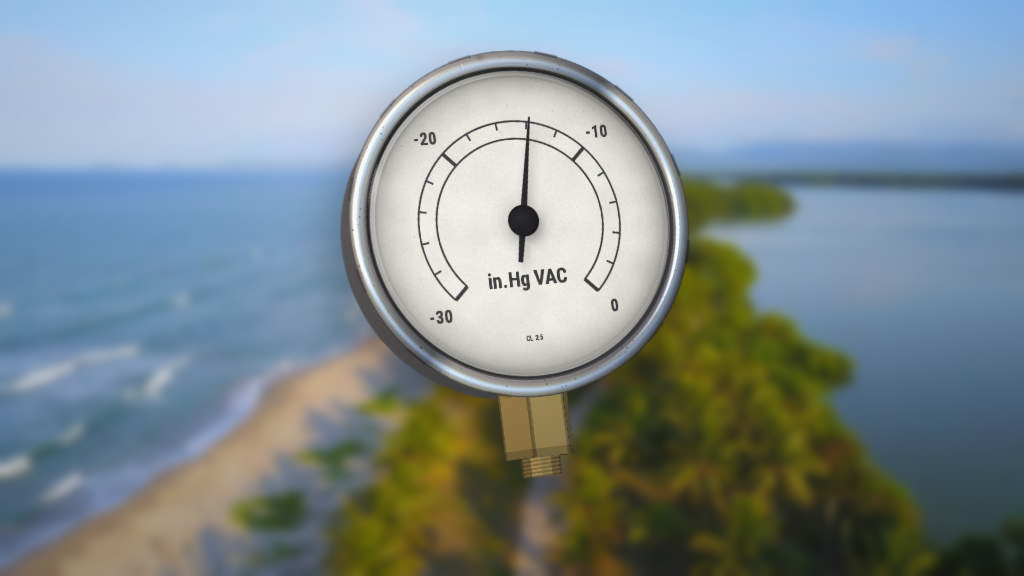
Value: -14 inHg
